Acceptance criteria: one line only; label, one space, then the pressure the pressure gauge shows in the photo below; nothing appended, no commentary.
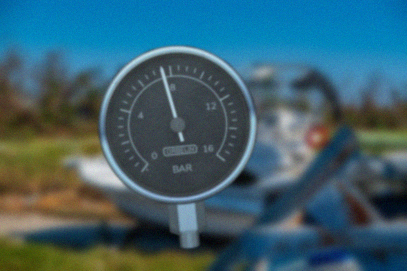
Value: 7.5 bar
